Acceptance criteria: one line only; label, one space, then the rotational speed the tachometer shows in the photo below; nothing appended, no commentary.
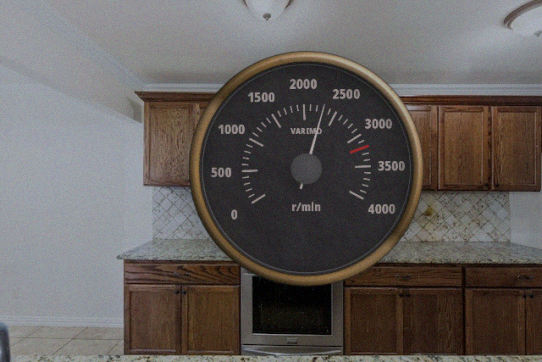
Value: 2300 rpm
